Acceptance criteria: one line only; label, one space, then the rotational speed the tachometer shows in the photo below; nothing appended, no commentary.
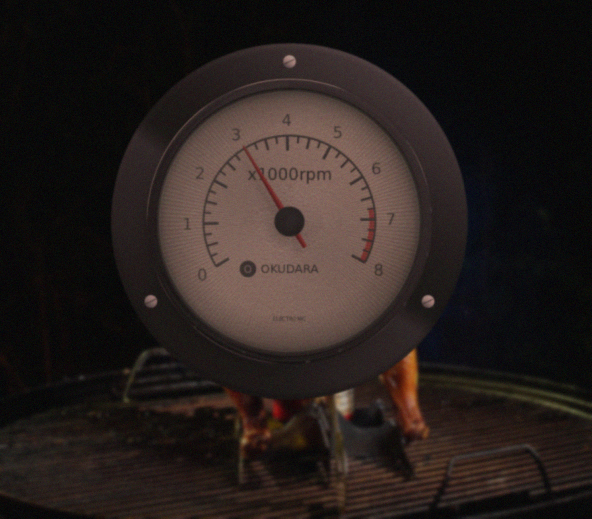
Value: 3000 rpm
